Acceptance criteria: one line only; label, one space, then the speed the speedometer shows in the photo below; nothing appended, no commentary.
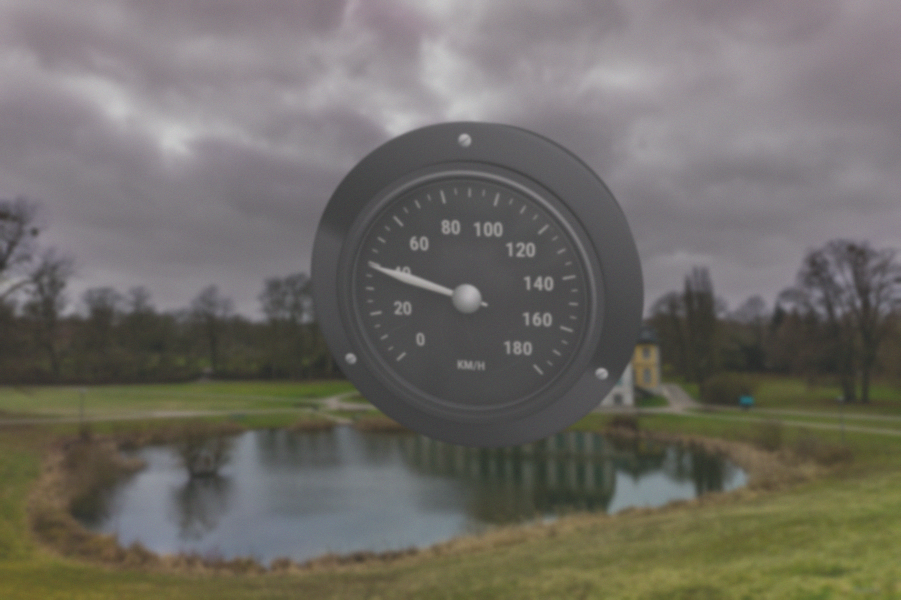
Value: 40 km/h
